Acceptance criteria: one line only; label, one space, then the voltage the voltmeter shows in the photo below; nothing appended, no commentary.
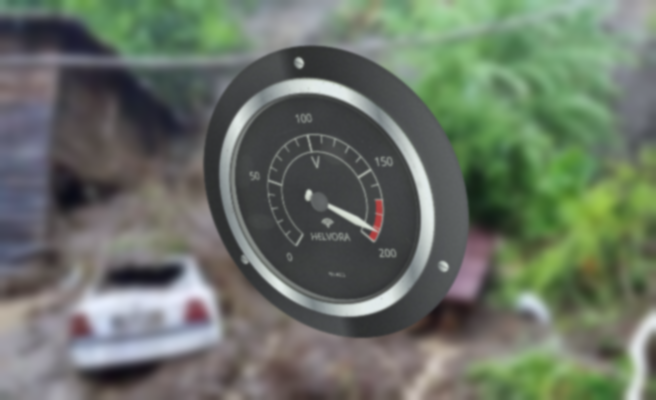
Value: 190 V
